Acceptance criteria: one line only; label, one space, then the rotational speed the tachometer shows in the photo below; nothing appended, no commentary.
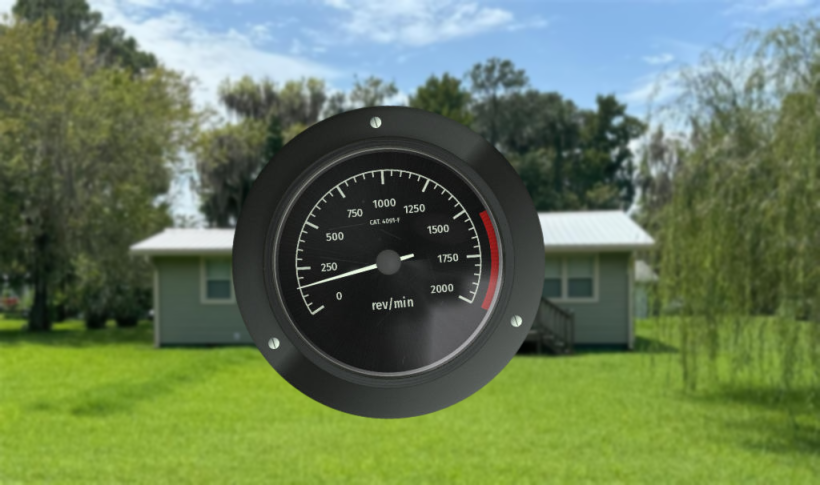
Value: 150 rpm
